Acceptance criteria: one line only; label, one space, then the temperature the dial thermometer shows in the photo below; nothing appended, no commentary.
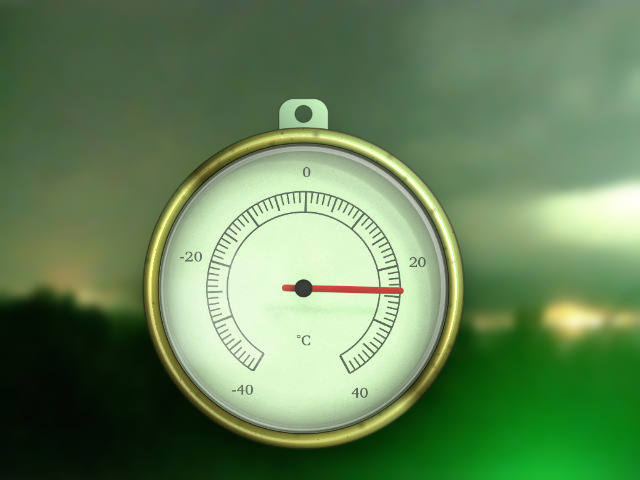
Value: 24 °C
